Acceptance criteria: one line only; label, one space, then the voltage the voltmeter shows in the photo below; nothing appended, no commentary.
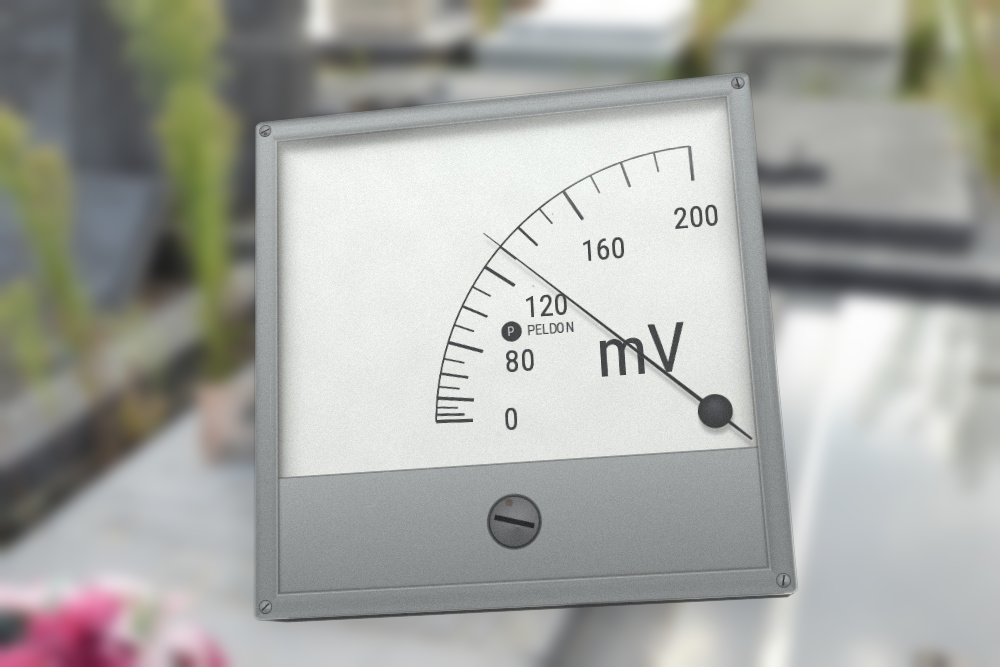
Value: 130 mV
